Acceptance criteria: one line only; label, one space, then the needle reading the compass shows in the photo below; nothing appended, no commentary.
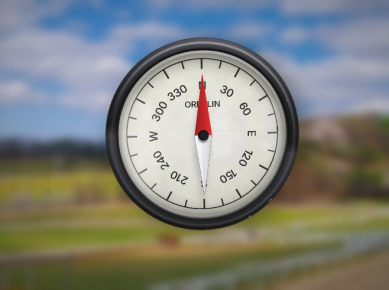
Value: 0 °
